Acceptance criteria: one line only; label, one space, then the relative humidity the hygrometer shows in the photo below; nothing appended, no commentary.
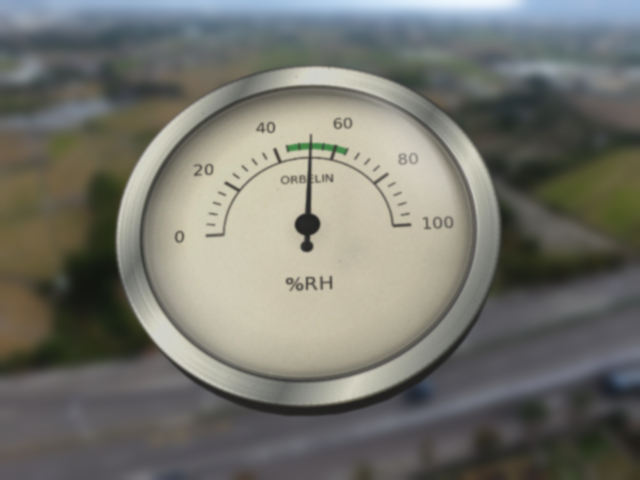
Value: 52 %
